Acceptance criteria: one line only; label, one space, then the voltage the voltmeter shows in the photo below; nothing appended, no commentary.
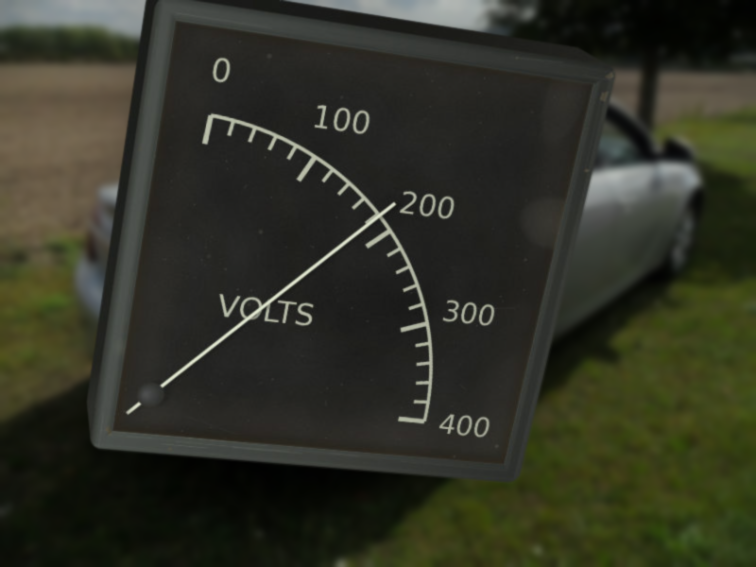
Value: 180 V
